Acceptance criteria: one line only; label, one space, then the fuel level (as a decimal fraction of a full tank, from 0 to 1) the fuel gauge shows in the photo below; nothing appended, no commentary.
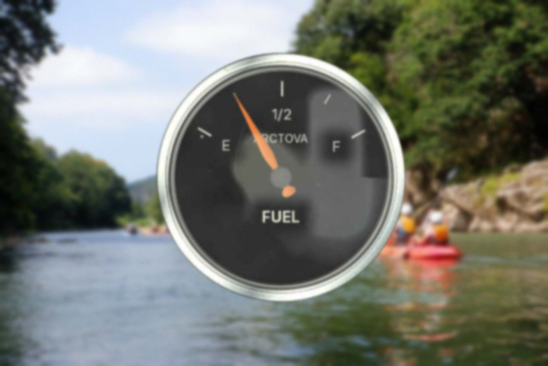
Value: 0.25
